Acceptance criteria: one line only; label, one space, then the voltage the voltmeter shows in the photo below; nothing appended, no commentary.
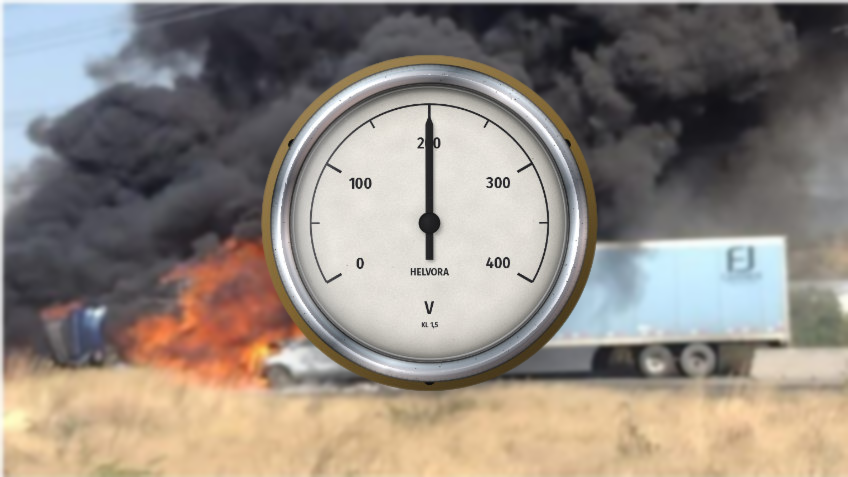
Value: 200 V
